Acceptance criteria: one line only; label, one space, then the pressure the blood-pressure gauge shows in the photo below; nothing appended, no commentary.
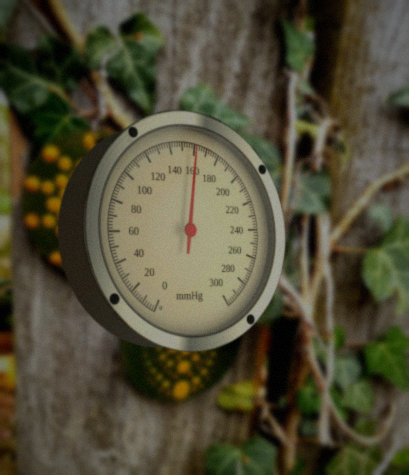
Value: 160 mmHg
